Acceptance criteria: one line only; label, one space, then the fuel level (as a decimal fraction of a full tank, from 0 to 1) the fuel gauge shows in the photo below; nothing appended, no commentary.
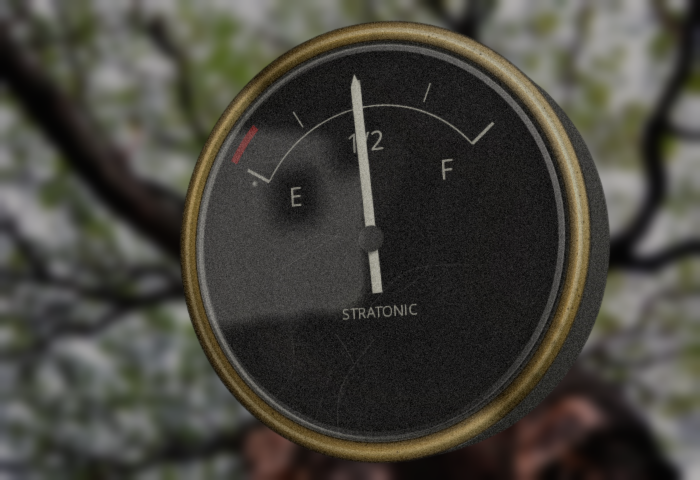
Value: 0.5
